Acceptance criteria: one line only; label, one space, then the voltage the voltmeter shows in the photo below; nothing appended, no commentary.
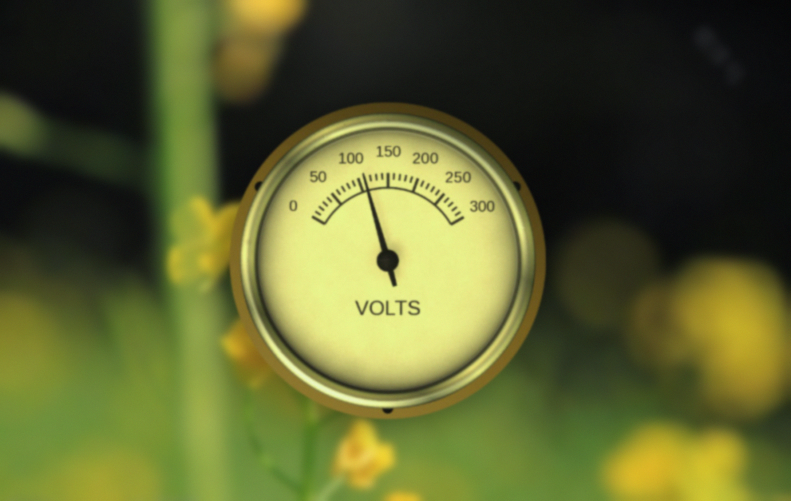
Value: 110 V
